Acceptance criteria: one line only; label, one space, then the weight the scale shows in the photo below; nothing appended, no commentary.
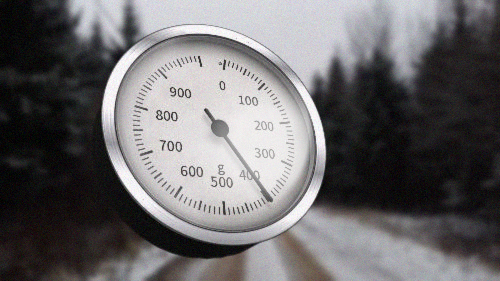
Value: 400 g
